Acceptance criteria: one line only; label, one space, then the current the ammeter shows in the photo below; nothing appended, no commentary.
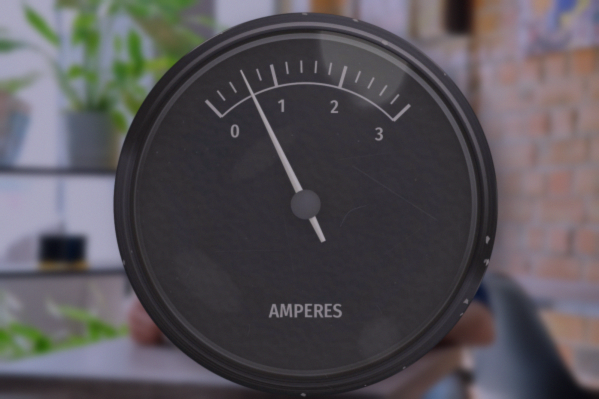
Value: 0.6 A
